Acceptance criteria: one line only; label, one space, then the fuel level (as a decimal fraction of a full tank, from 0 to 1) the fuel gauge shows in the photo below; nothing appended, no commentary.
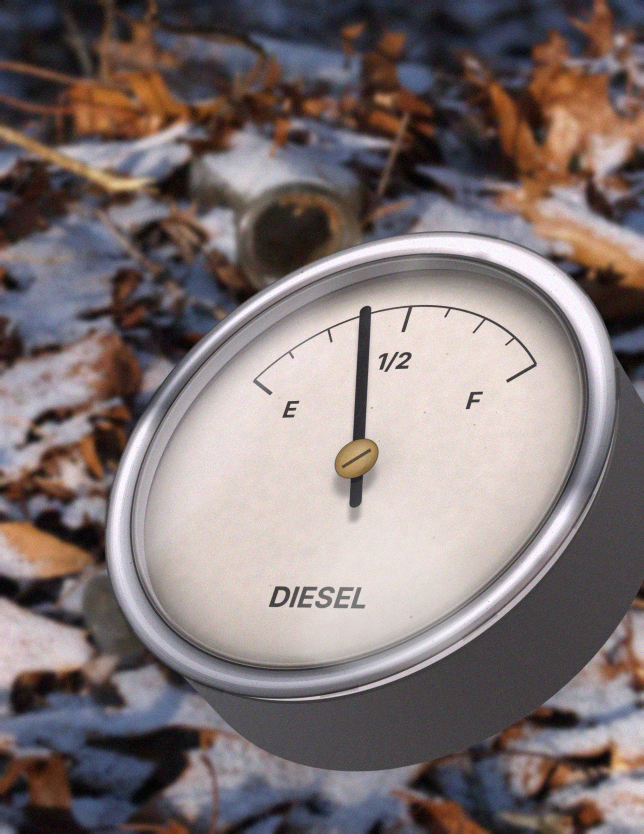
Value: 0.375
